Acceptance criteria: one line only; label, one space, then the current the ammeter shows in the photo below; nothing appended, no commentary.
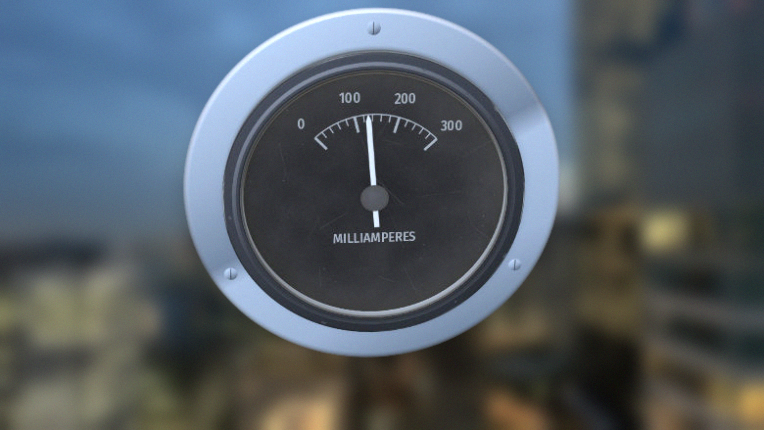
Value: 130 mA
